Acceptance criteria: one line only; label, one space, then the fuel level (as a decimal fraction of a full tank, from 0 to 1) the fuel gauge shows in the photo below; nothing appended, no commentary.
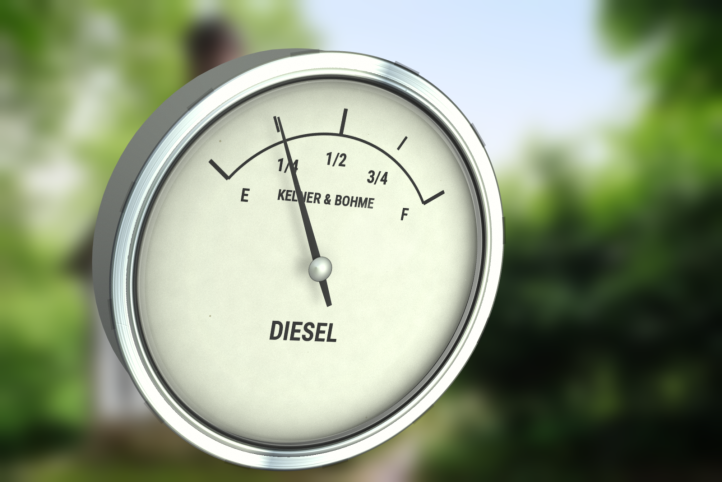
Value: 0.25
